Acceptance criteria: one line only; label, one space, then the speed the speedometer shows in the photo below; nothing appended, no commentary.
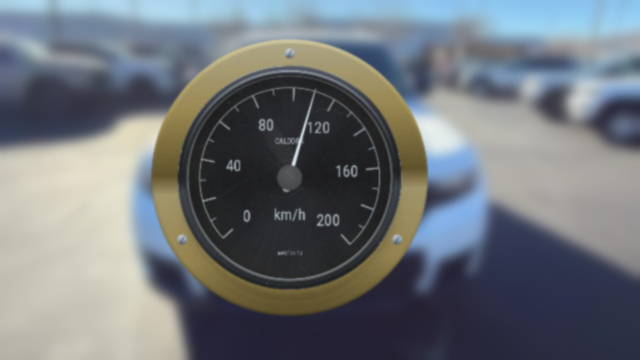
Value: 110 km/h
